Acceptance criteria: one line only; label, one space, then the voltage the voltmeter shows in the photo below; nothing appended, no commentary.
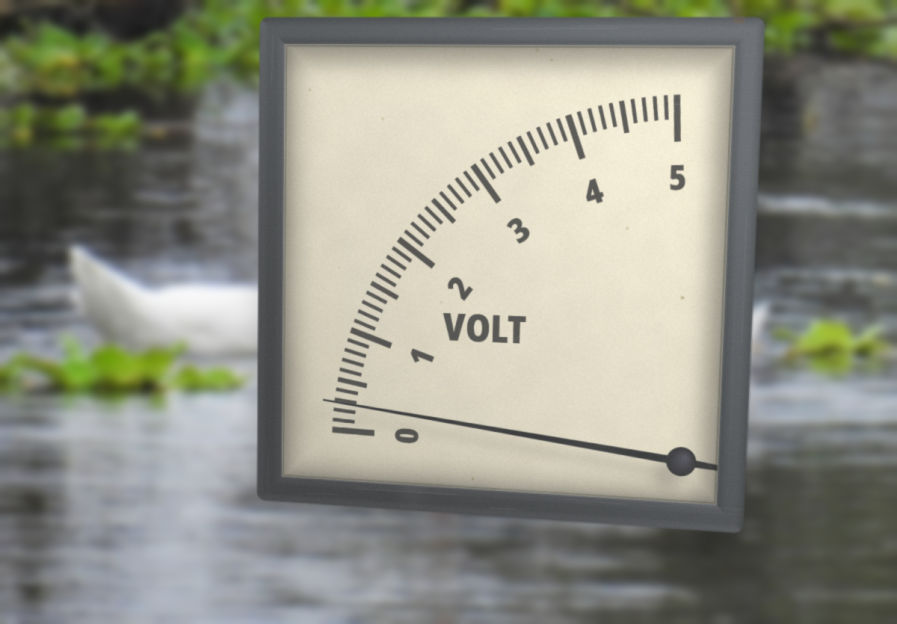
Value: 0.3 V
